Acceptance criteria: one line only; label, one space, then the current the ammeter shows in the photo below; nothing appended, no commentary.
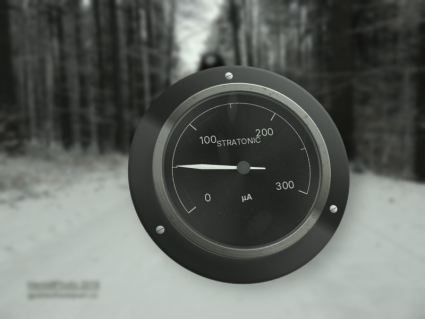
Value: 50 µA
